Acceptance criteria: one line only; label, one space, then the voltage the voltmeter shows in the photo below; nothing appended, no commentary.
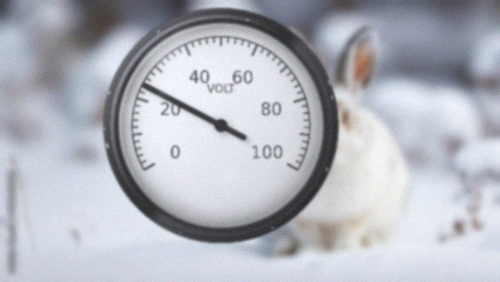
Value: 24 V
